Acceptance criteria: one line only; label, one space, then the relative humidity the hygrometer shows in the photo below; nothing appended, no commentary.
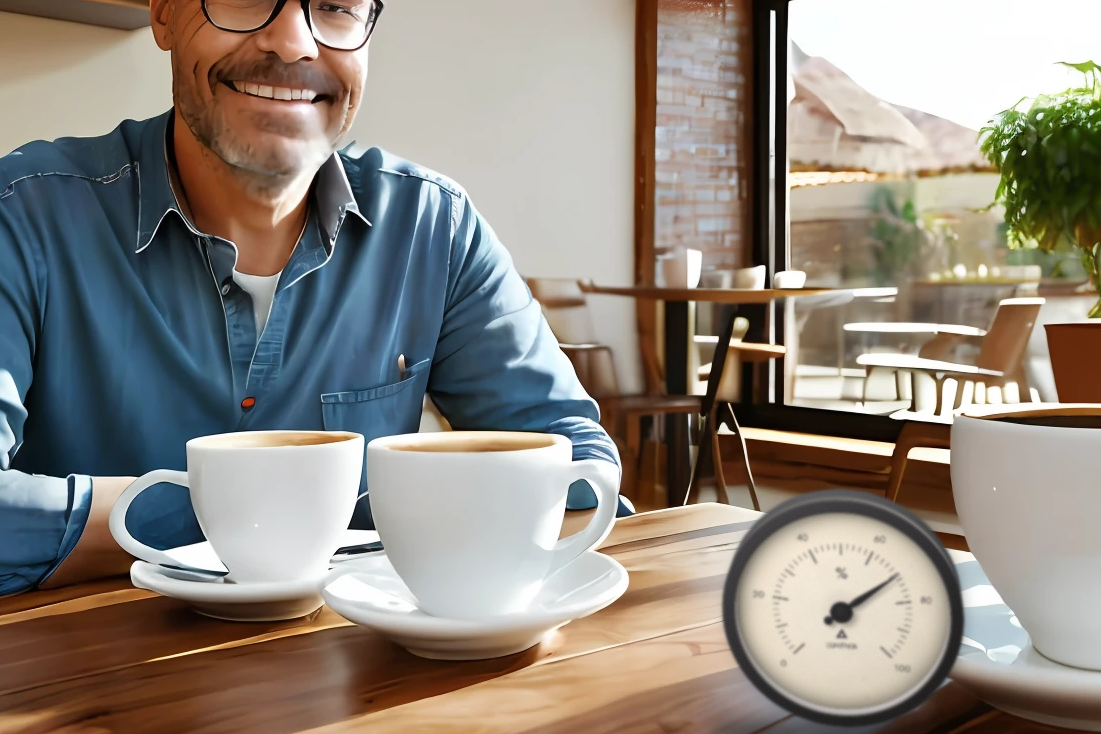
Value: 70 %
